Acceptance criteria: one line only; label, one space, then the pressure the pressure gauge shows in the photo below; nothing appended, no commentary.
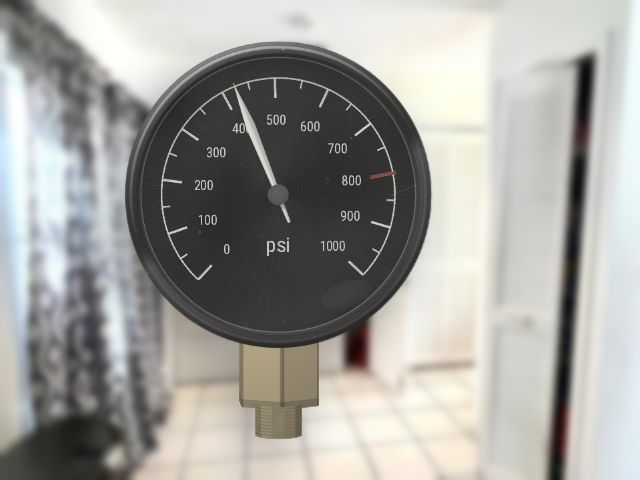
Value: 425 psi
